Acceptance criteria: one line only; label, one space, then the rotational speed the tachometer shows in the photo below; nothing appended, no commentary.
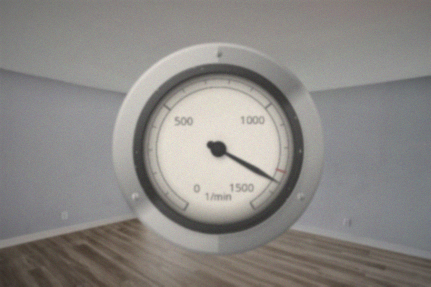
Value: 1350 rpm
